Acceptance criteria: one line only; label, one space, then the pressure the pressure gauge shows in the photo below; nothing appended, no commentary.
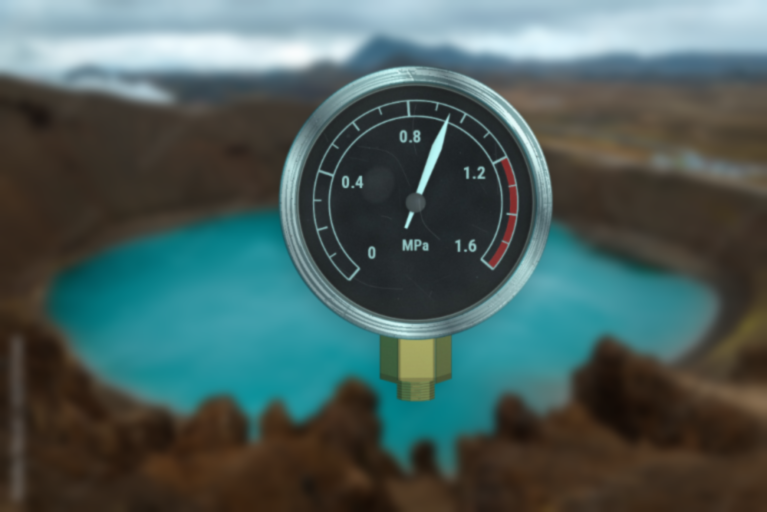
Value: 0.95 MPa
